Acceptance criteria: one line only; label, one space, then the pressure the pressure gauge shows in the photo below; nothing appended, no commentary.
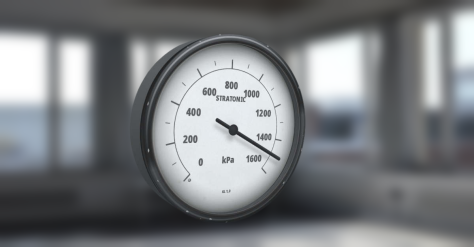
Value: 1500 kPa
